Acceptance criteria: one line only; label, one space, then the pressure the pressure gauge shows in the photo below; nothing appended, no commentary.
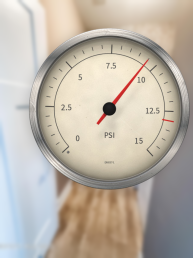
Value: 9.5 psi
